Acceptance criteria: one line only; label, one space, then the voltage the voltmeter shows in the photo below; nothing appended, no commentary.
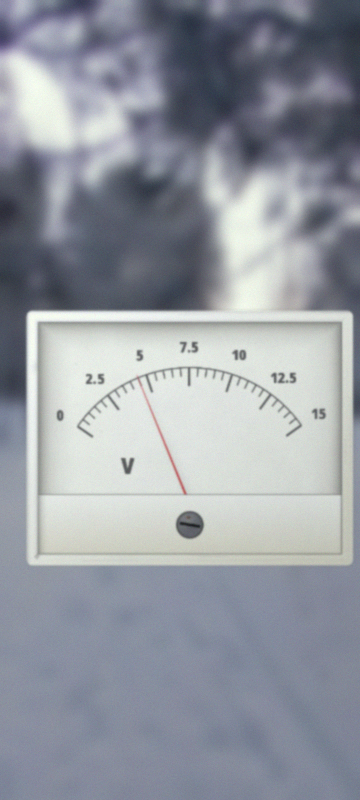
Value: 4.5 V
